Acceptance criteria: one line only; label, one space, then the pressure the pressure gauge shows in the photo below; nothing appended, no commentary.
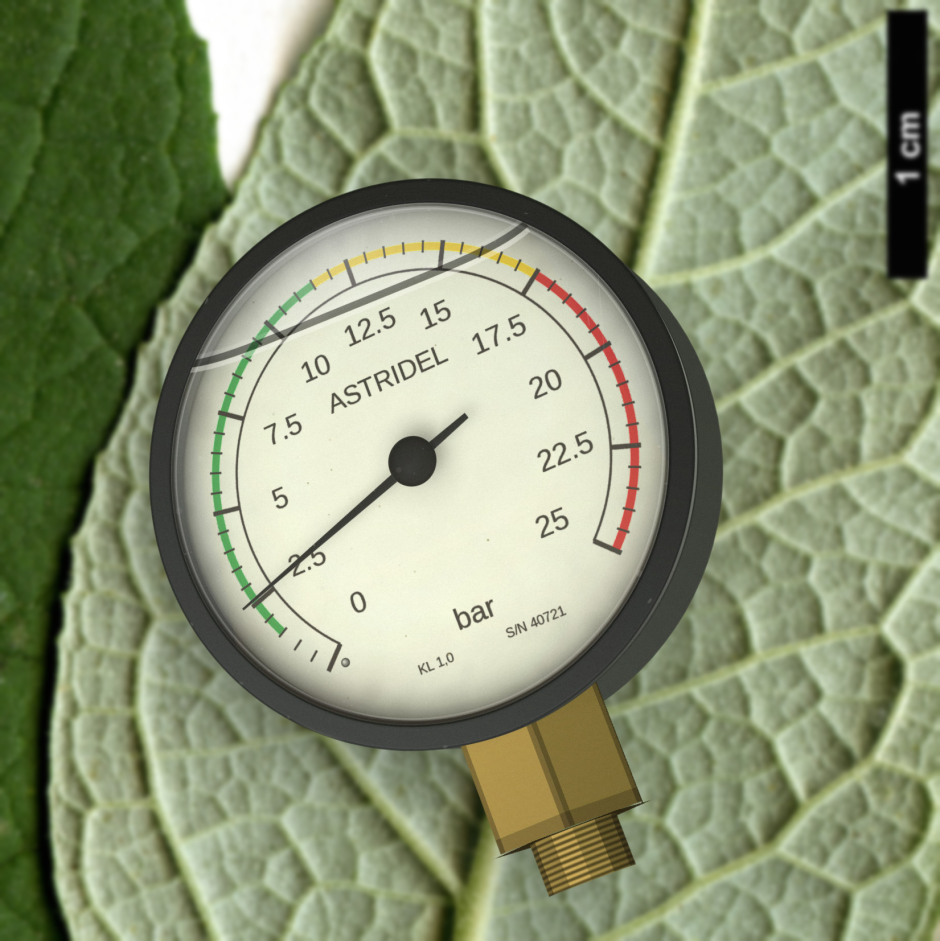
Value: 2.5 bar
